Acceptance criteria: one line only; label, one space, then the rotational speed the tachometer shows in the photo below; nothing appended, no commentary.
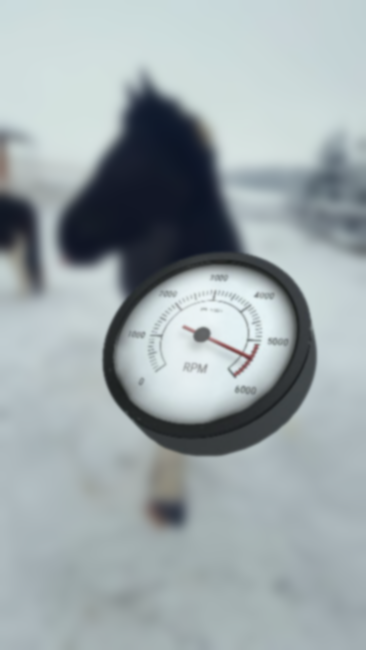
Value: 5500 rpm
